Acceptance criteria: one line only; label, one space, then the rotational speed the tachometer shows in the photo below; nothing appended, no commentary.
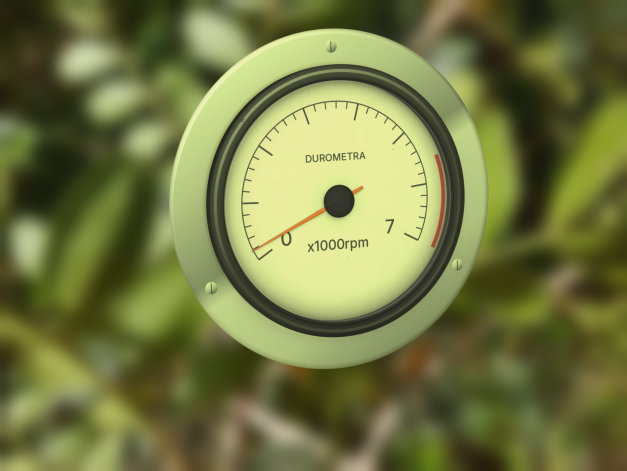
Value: 200 rpm
